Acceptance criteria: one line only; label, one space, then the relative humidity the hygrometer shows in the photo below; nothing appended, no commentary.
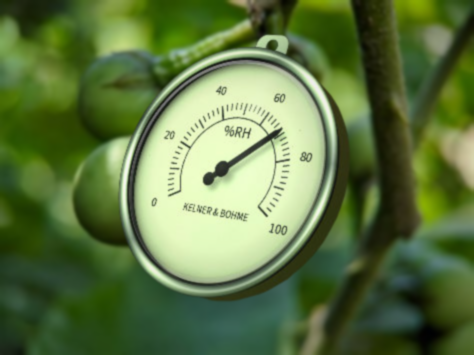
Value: 70 %
